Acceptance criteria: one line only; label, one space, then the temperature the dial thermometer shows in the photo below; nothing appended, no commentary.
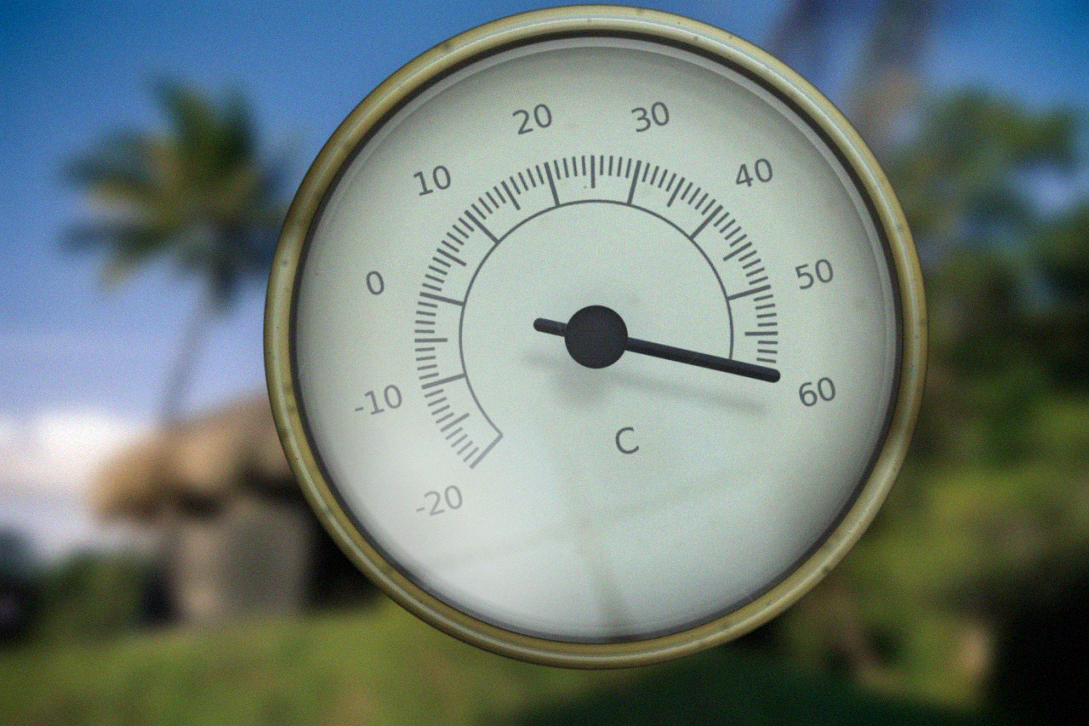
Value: 59.5 °C
